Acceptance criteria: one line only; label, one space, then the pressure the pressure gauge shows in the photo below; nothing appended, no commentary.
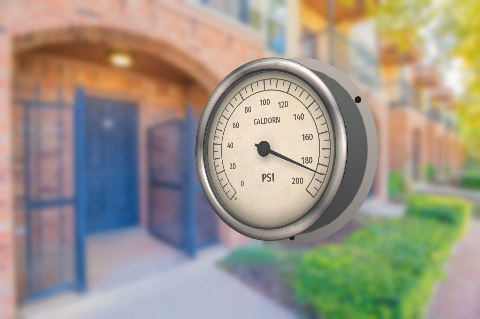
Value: 185 psi
